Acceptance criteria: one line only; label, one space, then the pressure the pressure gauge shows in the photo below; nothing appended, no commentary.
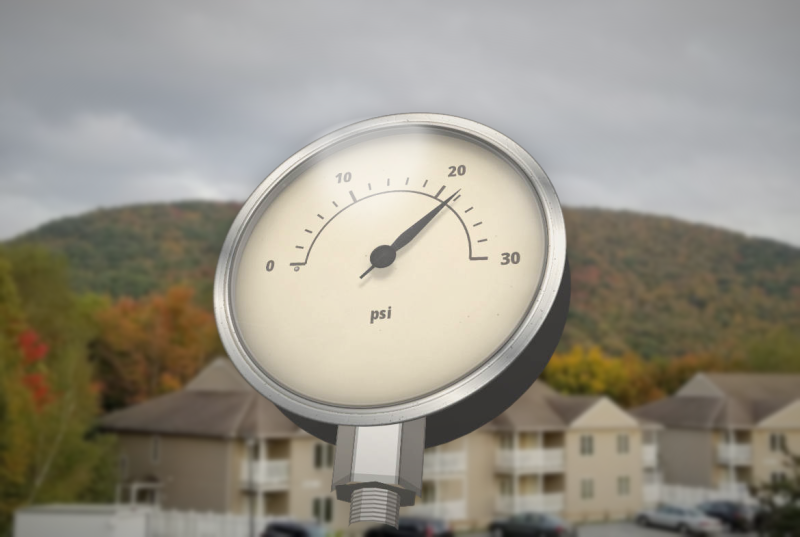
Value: 22 psi
